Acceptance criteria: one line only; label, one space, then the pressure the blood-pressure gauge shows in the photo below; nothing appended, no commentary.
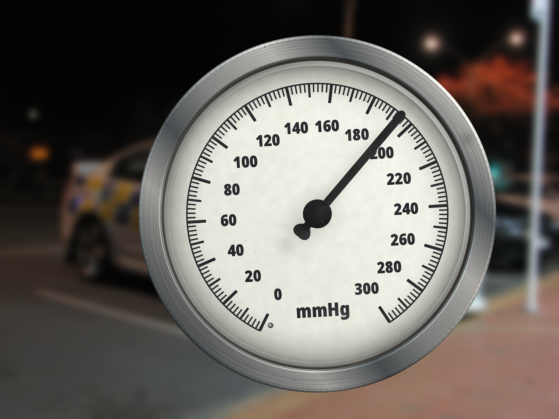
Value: 194 mmHg
